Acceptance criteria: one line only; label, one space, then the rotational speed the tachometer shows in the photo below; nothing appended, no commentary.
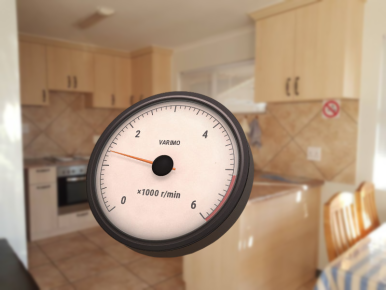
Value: 1300 rpm
